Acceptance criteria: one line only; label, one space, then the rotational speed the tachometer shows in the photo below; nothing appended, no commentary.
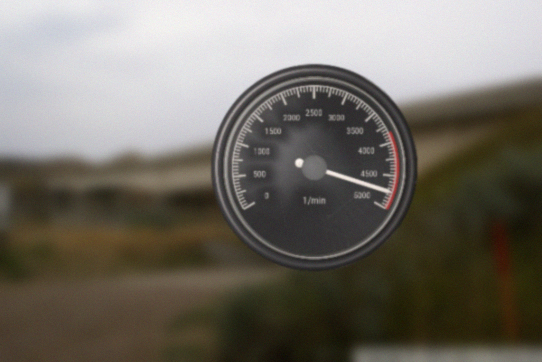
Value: 4750 rpm
